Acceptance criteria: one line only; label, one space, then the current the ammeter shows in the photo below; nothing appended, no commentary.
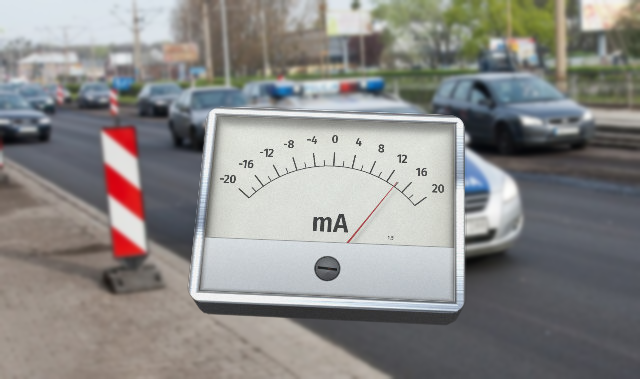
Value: 14 mA
